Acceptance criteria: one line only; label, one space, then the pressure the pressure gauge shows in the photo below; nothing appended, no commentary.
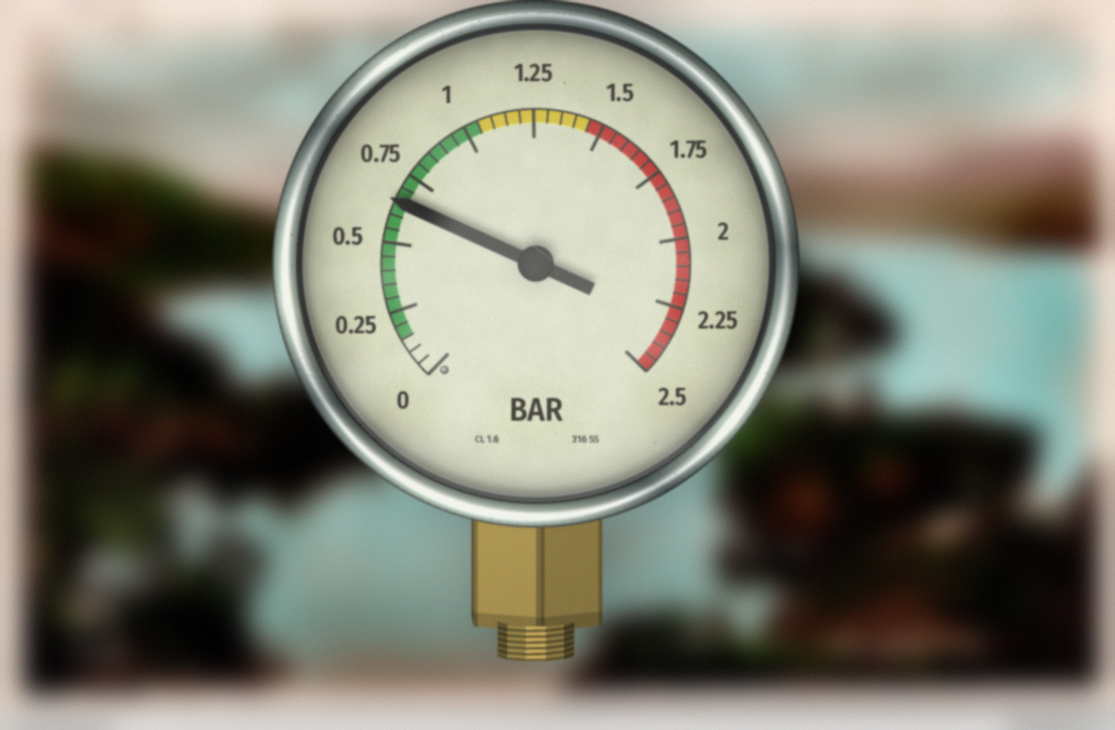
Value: 0.65 bar
